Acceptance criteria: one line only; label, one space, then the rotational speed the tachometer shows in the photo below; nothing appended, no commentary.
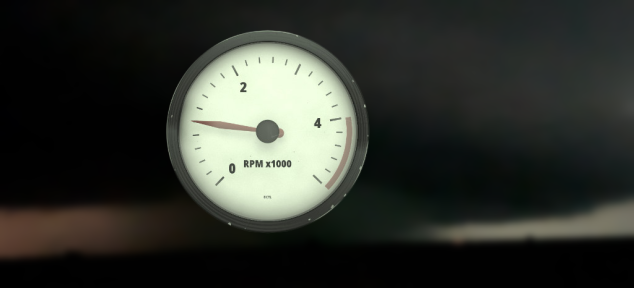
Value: 1000 rpm
